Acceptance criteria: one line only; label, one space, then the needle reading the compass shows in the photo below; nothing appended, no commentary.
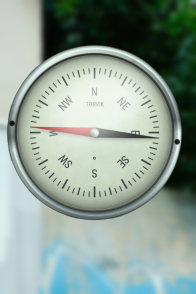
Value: 275 °
